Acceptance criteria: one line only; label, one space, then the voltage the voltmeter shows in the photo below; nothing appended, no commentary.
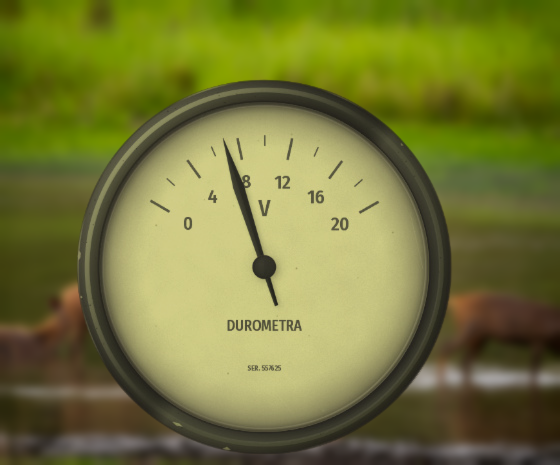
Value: 7 V
